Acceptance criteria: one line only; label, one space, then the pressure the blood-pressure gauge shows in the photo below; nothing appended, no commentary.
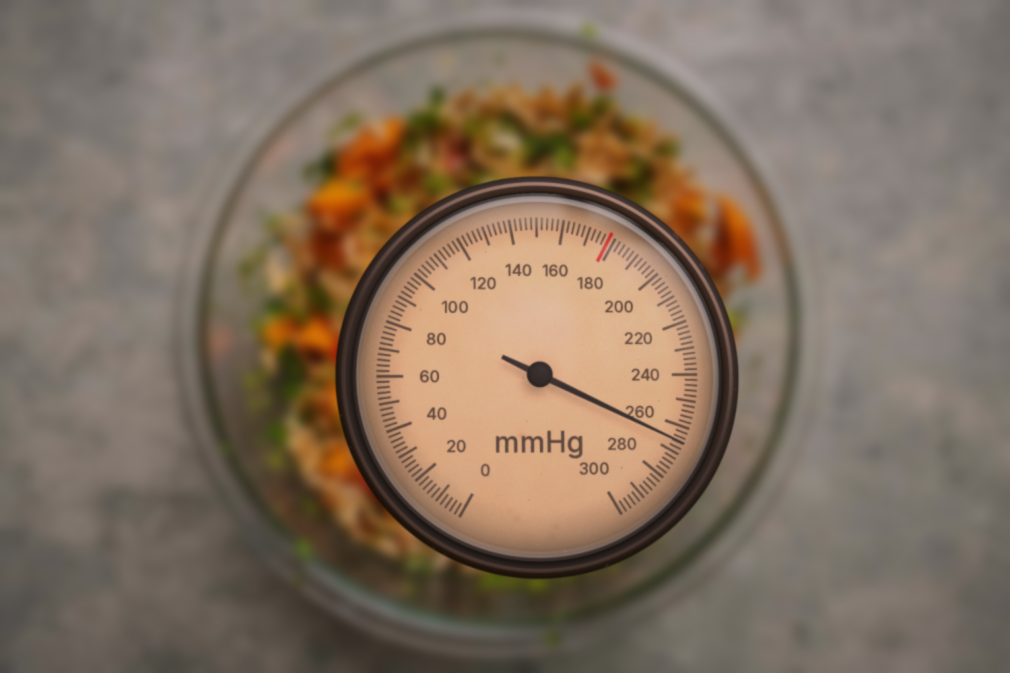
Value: 266 mmHg
